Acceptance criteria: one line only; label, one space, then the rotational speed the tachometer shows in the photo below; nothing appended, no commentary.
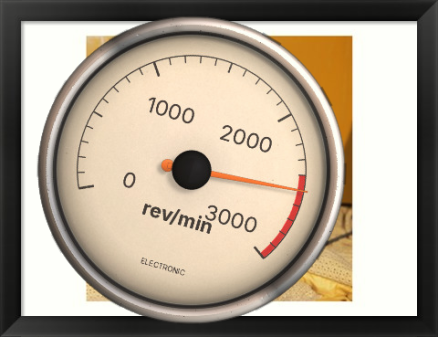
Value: 2500 rpm
